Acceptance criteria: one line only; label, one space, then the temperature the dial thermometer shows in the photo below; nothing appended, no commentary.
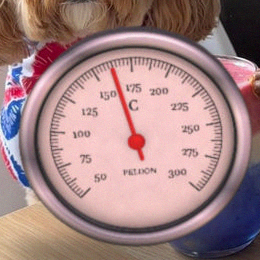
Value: 162.5 °C
